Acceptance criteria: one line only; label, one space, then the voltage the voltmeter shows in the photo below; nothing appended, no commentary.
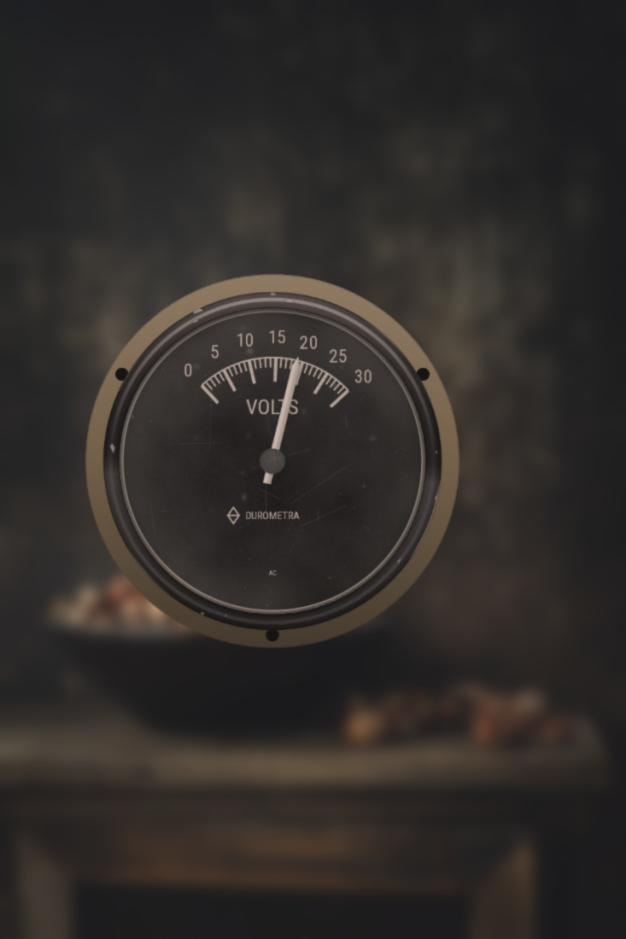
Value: 19 V
